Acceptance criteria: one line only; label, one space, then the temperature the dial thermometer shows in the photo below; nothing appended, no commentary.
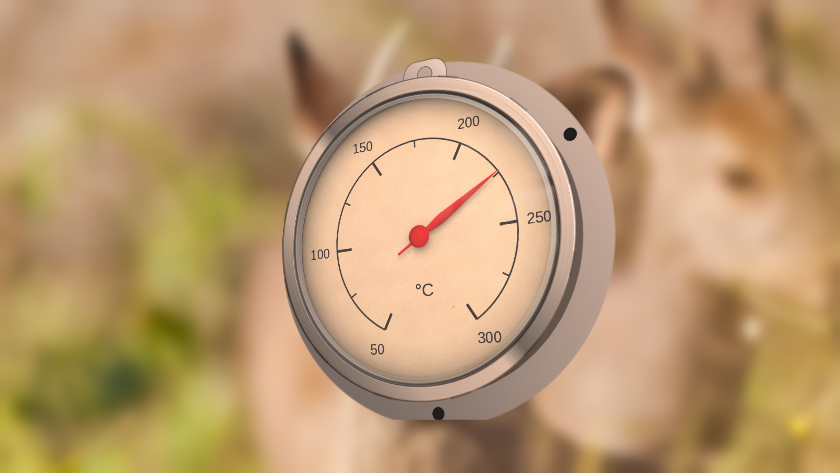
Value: 225 °C
